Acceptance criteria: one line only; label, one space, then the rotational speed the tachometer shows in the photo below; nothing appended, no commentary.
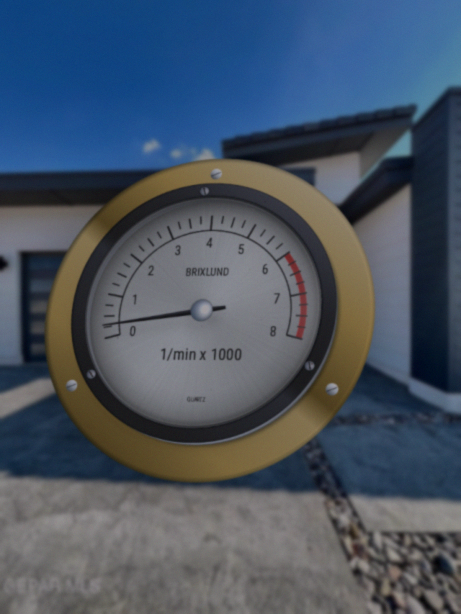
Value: 250 rpm
